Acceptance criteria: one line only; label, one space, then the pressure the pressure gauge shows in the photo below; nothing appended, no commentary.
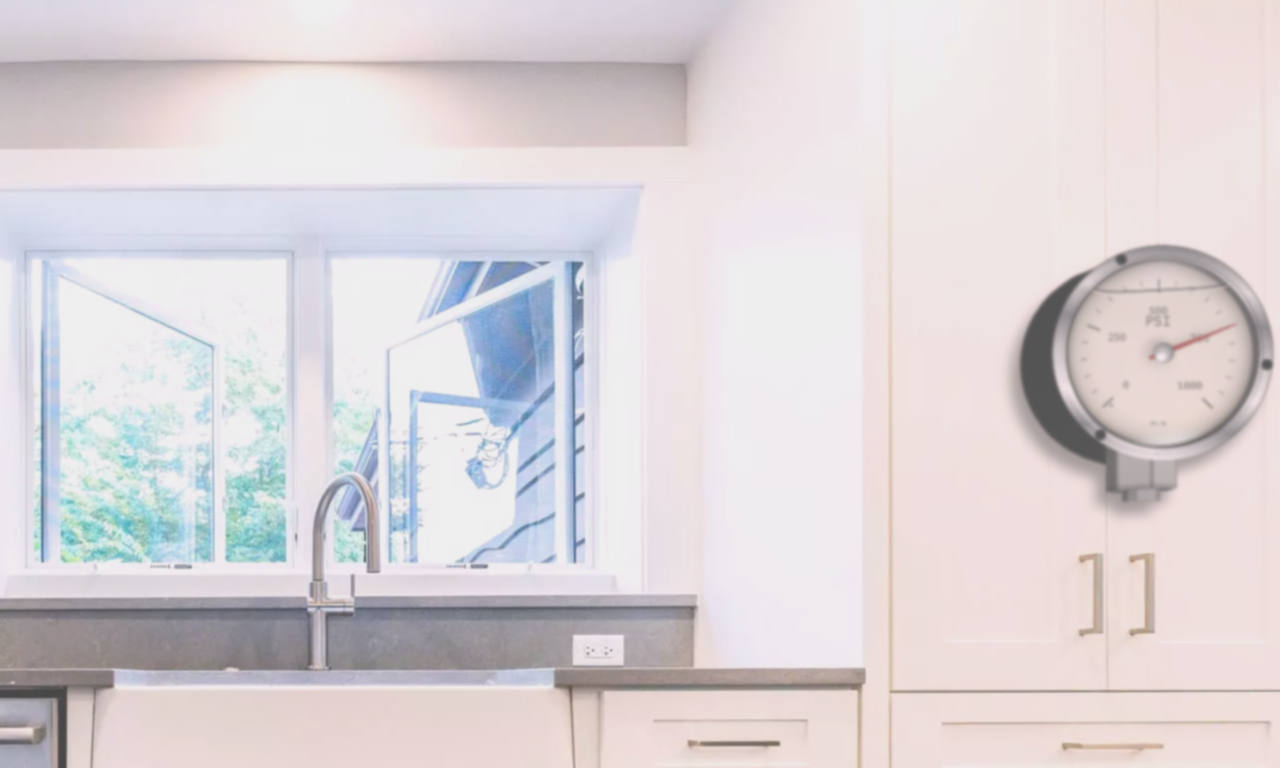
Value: 750 psi
